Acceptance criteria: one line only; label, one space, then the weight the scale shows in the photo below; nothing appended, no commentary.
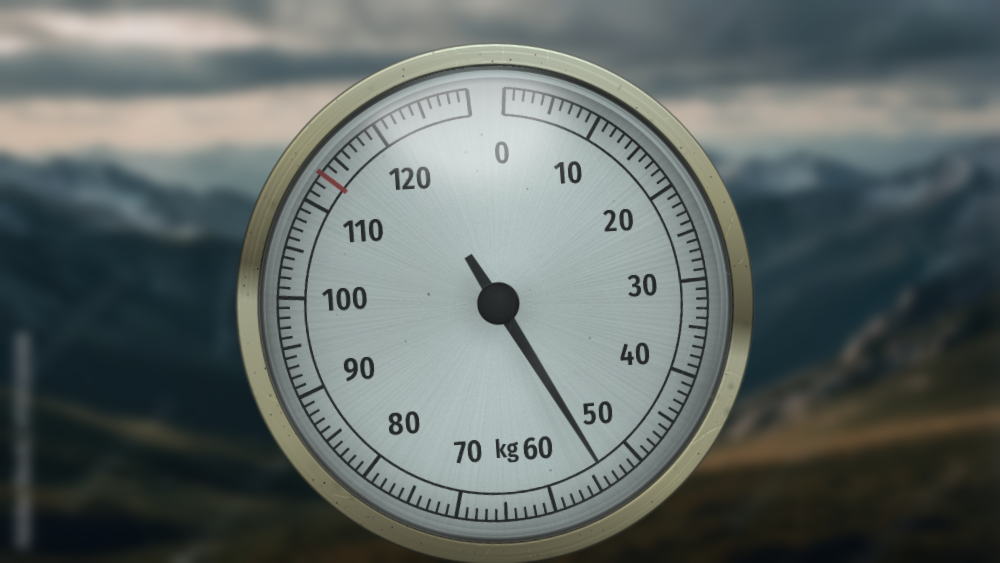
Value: 54 kg
